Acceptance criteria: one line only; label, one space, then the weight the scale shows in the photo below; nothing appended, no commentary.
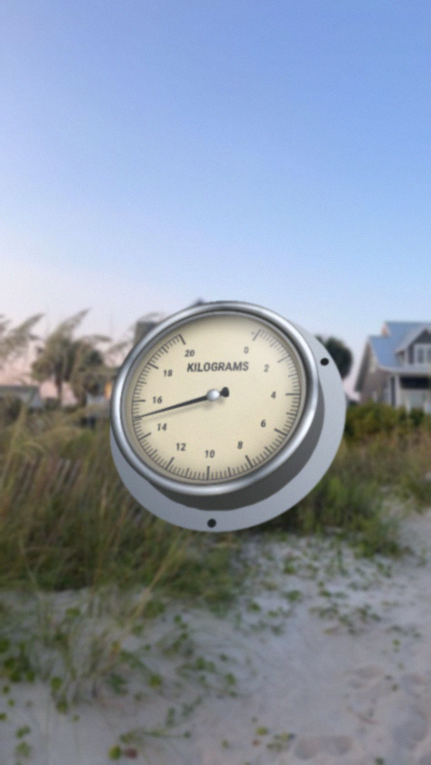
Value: 15 kg
